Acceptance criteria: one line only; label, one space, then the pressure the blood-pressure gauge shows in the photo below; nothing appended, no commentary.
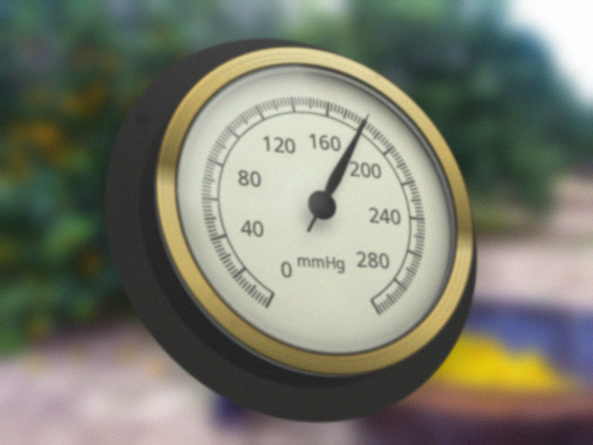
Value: 180 mmHg
